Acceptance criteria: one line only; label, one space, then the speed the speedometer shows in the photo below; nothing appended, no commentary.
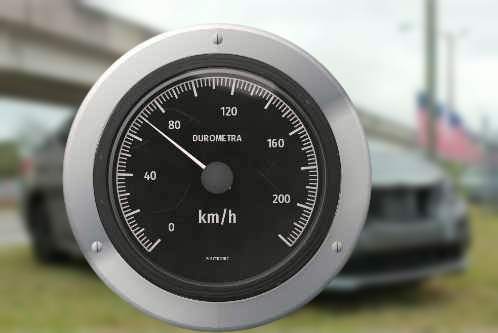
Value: 70 km/h
